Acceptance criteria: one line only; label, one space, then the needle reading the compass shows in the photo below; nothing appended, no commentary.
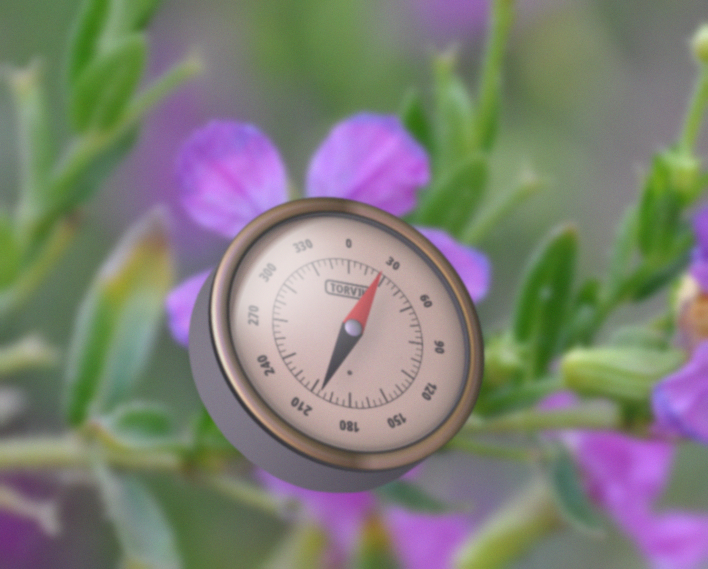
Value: 25 °
